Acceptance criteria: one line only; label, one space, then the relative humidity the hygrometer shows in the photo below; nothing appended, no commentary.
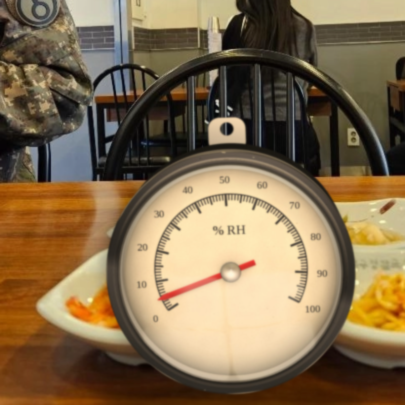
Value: 5 %
